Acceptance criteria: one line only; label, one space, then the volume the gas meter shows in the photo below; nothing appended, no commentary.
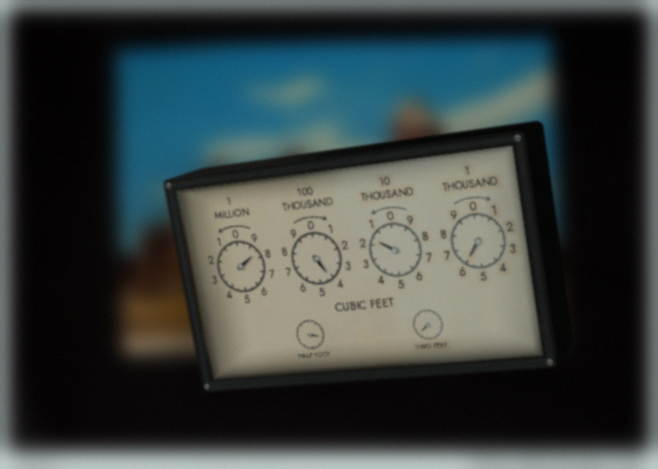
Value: 841600 ft³
